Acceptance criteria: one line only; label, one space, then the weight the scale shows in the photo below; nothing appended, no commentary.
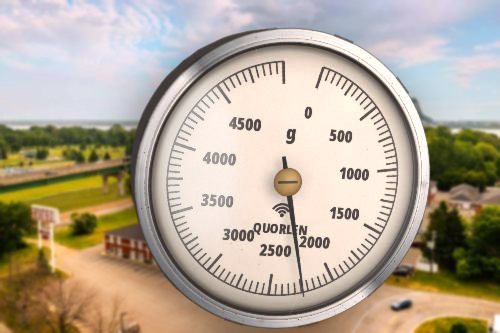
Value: 2250 g
